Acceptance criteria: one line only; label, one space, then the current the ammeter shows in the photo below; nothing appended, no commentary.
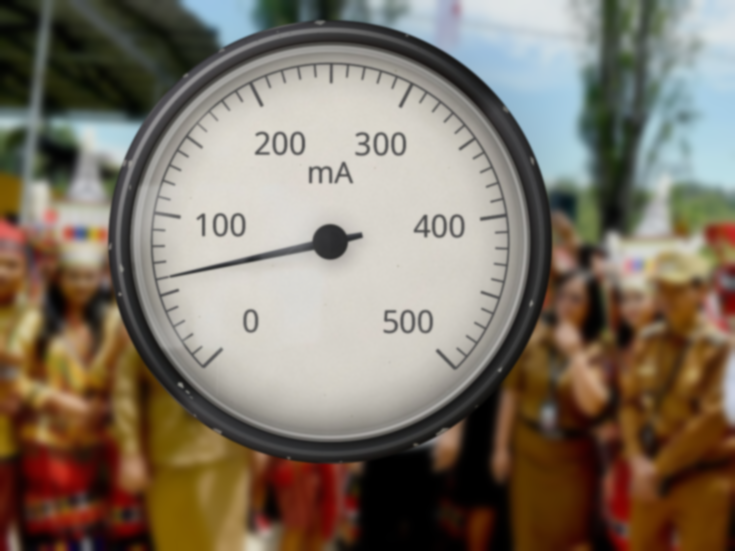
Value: 60 mA
